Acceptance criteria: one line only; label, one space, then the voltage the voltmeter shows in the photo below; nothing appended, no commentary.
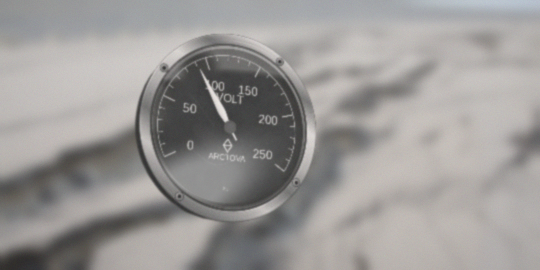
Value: 90 V
